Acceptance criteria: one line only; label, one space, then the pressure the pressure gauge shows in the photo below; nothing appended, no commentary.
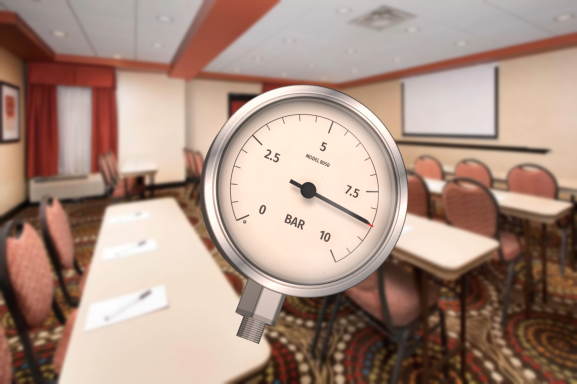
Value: 8.5 bar
